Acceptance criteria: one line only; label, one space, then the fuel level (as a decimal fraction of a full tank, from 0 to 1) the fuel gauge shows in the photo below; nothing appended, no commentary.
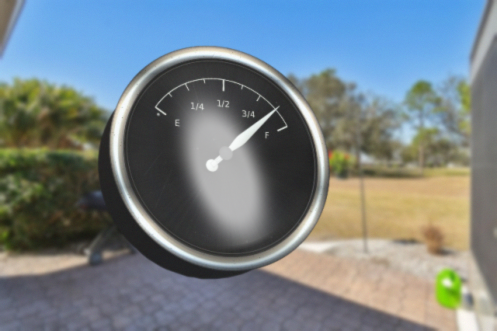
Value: 0.875
